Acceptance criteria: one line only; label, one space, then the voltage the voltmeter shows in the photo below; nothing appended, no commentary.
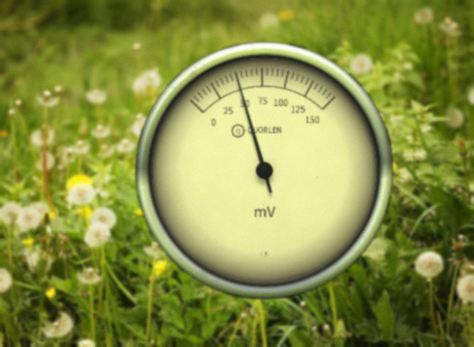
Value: 50 mV
